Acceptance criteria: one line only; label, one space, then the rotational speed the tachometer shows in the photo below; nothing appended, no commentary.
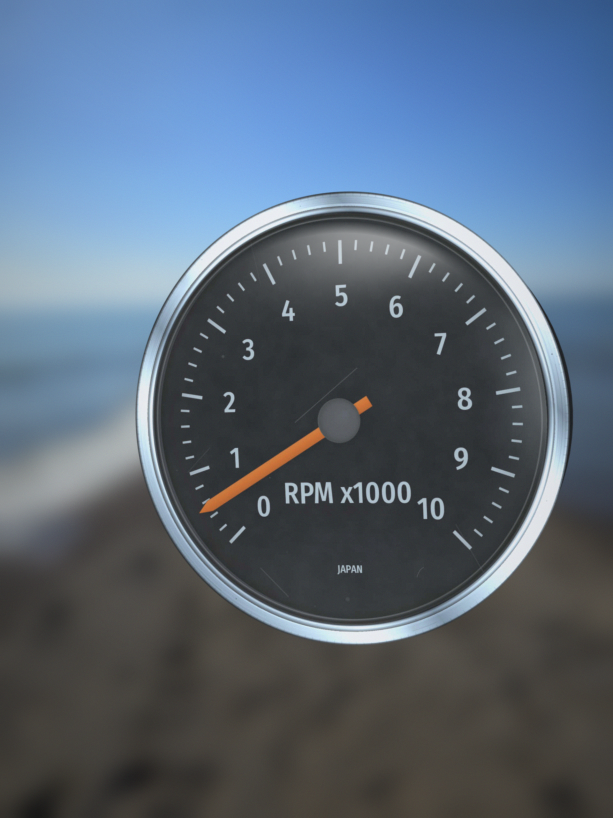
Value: 500 rpm
